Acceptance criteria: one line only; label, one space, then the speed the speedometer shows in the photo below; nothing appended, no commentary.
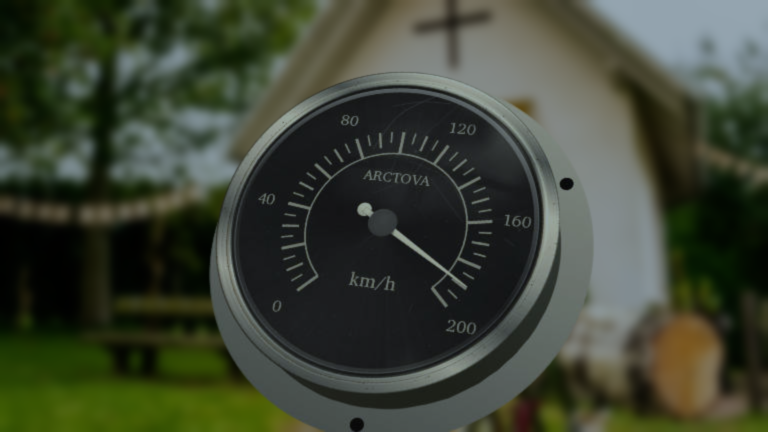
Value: 190 km/h
